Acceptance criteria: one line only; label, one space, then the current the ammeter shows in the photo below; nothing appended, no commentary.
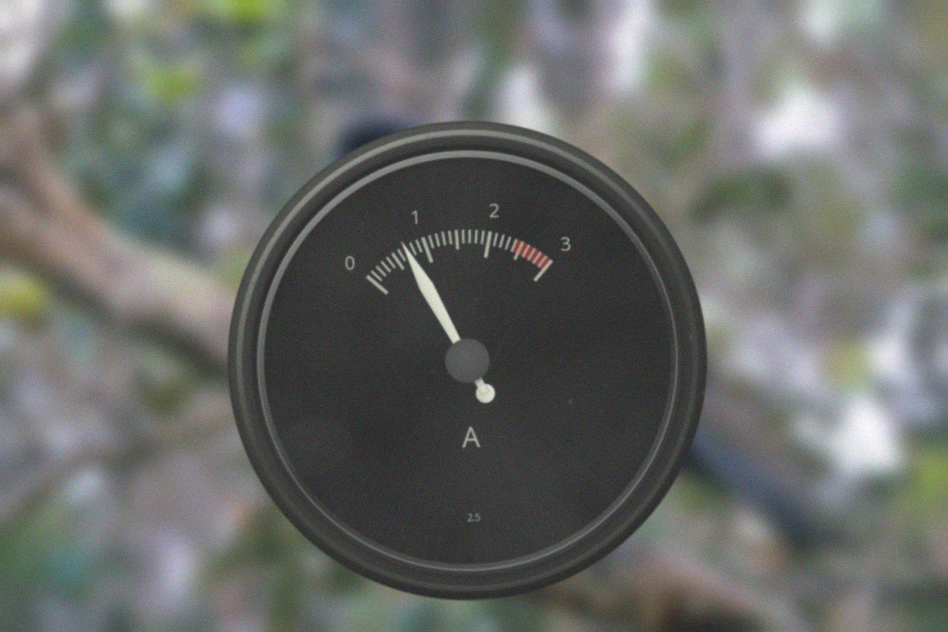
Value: 0.7 A
